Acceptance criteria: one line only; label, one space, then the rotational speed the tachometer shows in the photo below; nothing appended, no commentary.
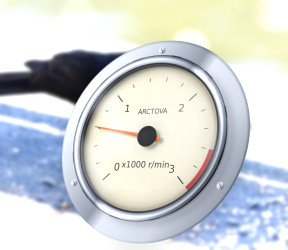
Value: 600 rpm
